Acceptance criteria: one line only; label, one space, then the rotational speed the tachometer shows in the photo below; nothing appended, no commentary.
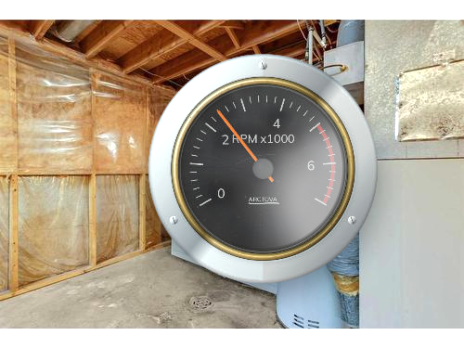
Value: 2400 rpm
